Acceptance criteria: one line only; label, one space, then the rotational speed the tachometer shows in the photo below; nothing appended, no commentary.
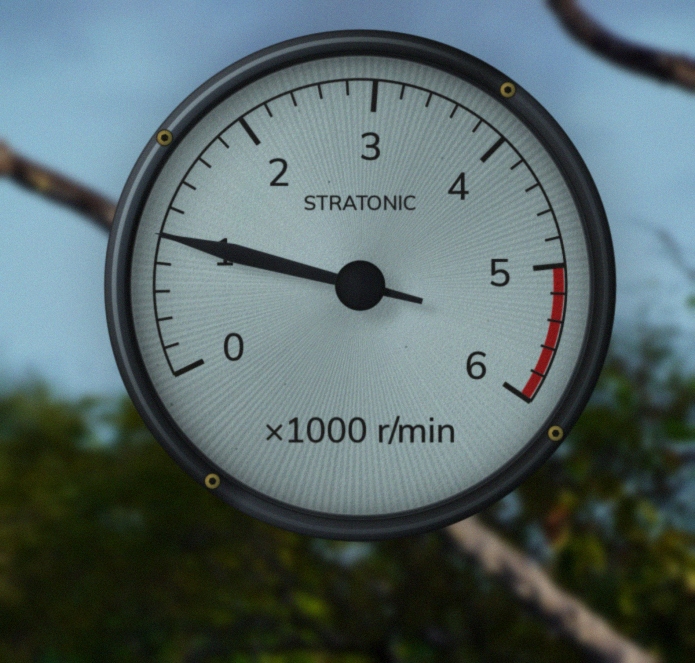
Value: 1000 rpm
